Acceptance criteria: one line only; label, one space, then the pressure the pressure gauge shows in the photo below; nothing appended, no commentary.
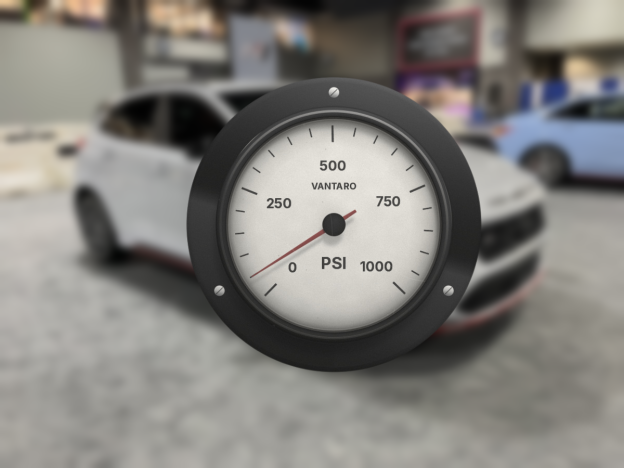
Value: 50 psi
